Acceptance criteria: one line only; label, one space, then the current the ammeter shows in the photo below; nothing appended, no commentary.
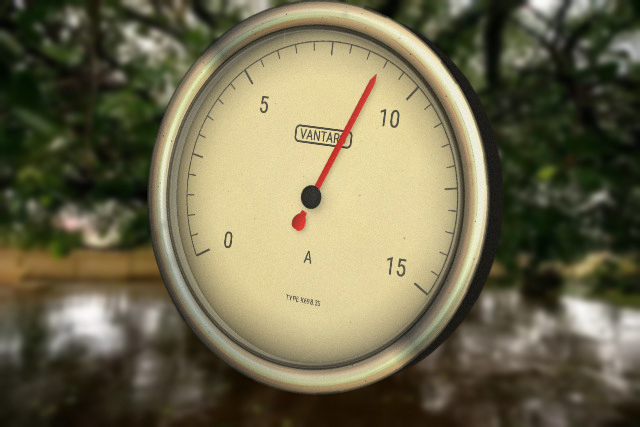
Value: 9 A
